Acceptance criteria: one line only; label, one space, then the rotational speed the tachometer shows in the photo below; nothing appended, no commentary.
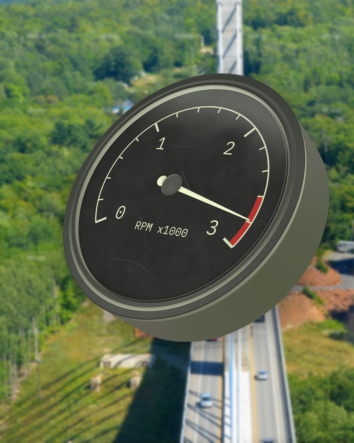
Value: 2800 rpm
